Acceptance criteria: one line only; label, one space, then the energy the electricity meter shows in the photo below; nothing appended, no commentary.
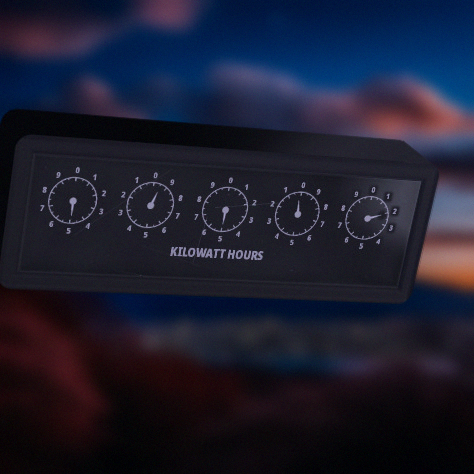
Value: 49502 kWh
